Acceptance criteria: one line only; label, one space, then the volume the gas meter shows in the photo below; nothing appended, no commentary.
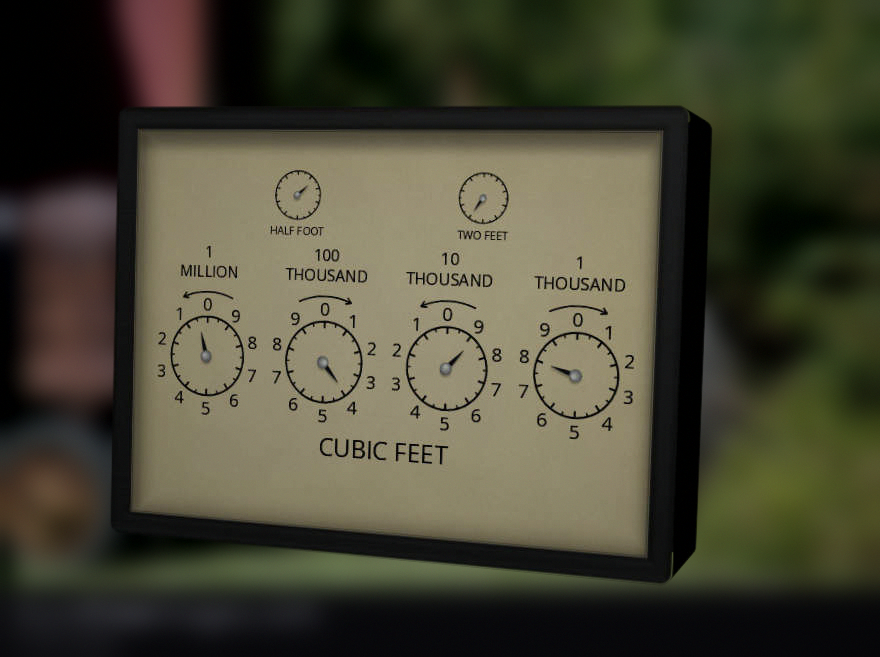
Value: 38800 ft³
